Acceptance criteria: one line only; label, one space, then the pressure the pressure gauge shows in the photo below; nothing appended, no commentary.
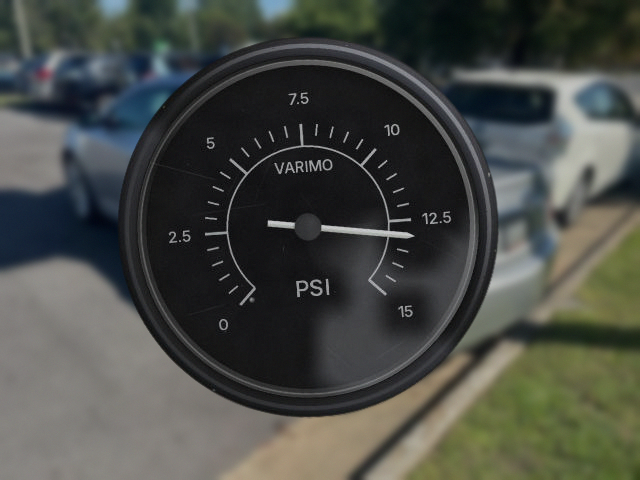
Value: 13 psi
